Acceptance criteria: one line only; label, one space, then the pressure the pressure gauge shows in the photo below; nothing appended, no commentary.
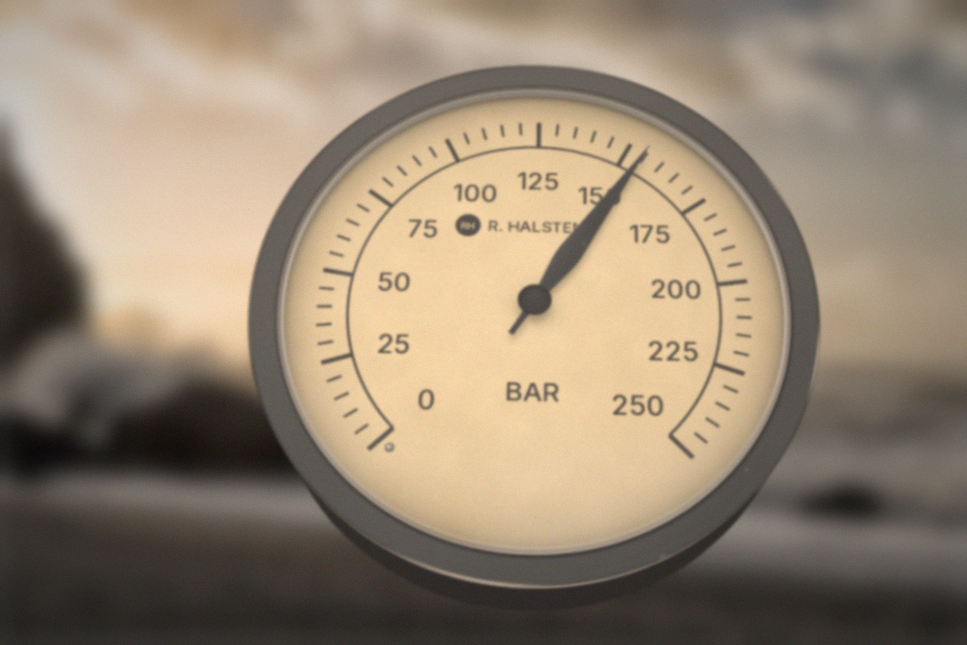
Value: 155 bar
